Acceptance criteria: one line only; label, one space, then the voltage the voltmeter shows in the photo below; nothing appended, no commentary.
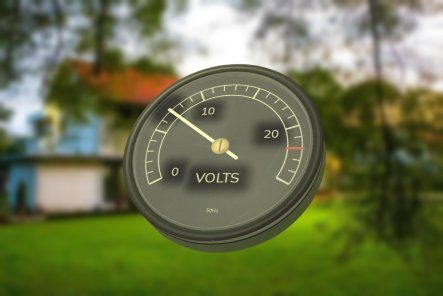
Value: 7 V
